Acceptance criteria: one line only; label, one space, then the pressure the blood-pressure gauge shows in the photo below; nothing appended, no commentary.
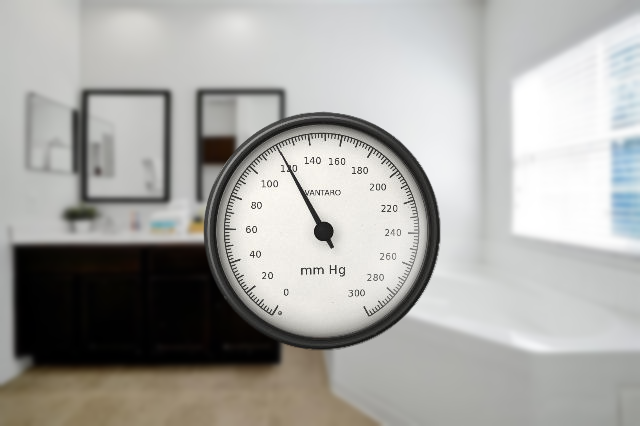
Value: 120 mmHg
